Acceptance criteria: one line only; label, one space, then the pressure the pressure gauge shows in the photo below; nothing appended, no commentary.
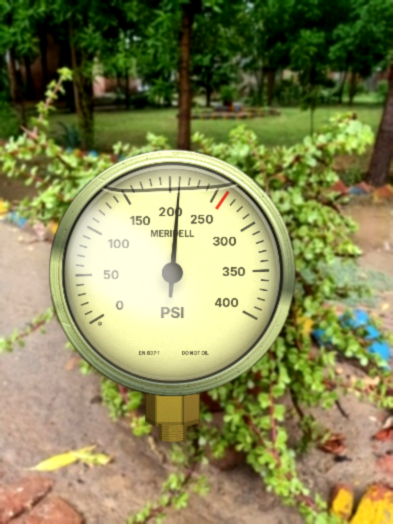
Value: 210 psi
